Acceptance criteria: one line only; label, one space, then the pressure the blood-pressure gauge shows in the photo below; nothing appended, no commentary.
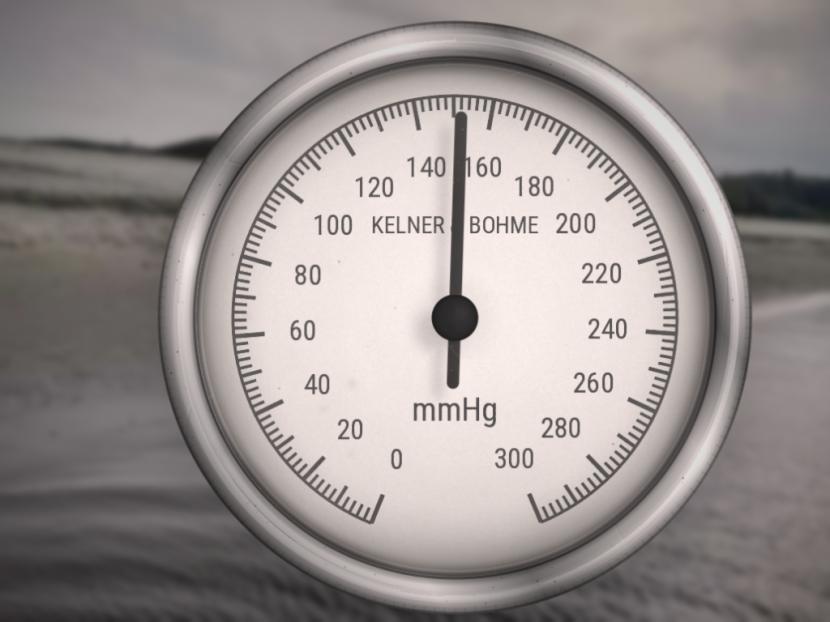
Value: 152 mmHg
